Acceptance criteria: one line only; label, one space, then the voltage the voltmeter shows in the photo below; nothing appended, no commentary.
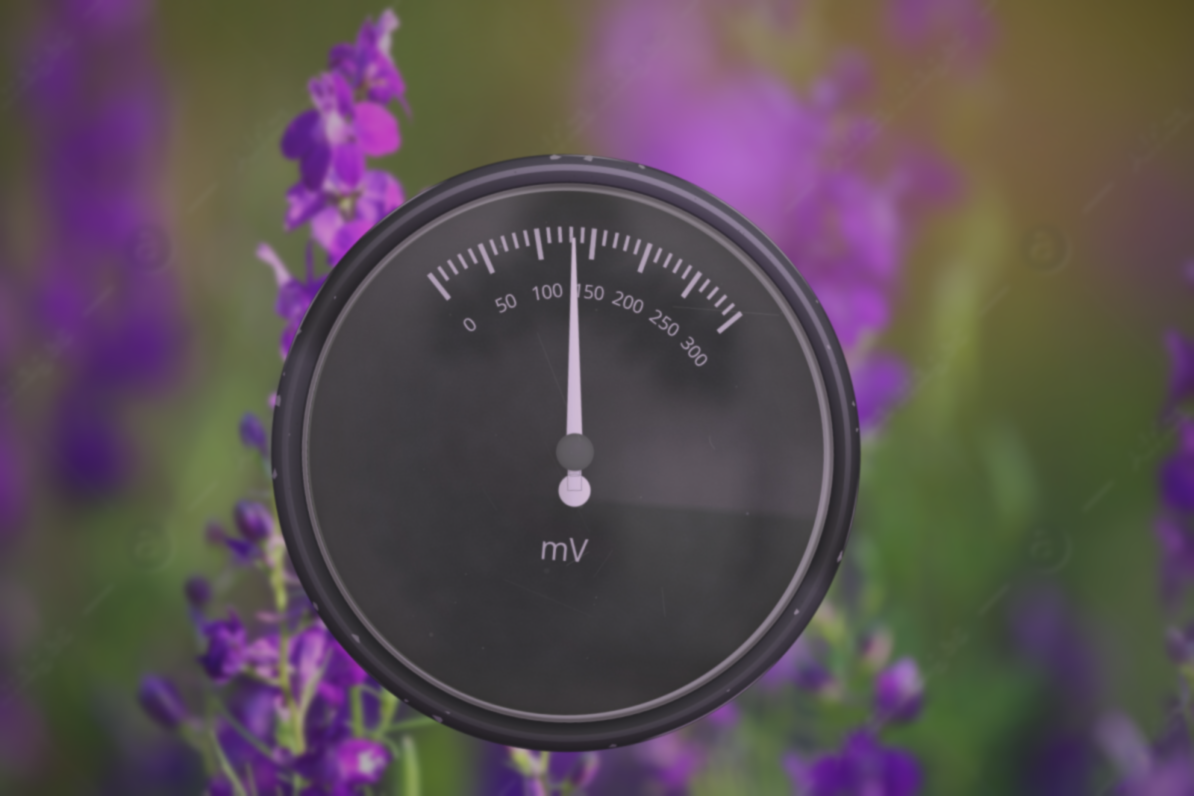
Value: 130 mV
